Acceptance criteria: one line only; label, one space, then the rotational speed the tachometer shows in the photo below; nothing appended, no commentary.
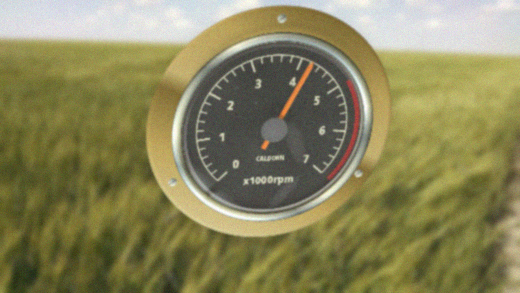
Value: 4200 rpm
